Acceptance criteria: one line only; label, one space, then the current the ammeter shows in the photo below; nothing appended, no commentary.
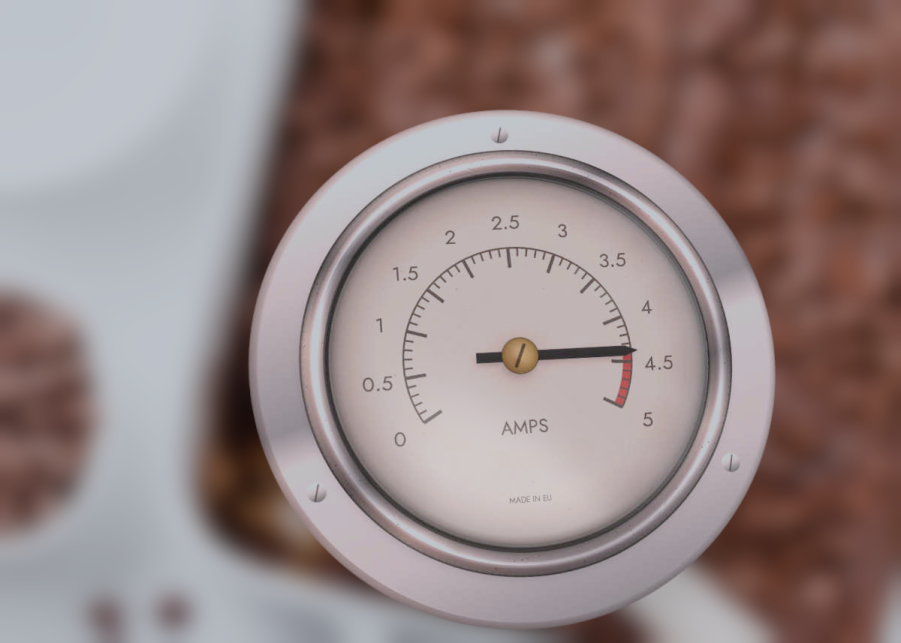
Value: 4.4 A
